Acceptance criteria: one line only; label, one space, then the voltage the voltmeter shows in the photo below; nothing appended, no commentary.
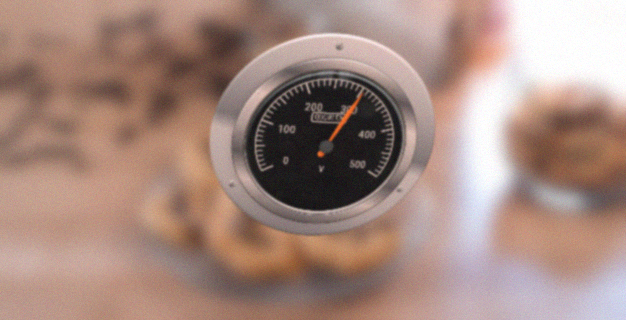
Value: 300 V
